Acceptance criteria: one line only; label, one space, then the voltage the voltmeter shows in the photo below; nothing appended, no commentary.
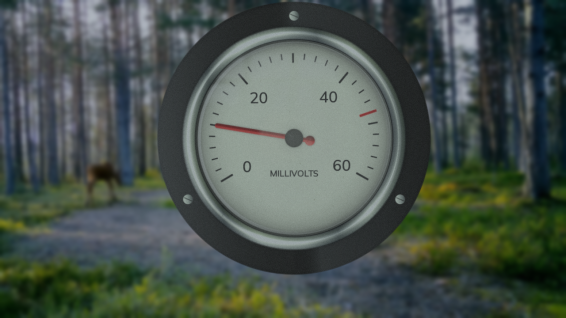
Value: 10 mV
